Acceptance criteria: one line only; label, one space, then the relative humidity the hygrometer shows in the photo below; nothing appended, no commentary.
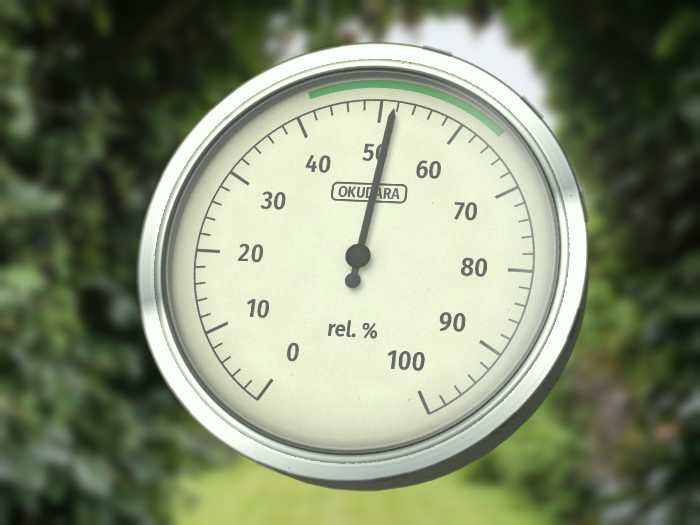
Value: 52 %
